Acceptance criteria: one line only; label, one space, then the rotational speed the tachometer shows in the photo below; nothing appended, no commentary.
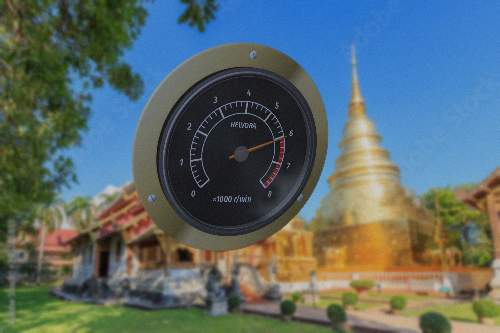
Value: 6000 rpm
